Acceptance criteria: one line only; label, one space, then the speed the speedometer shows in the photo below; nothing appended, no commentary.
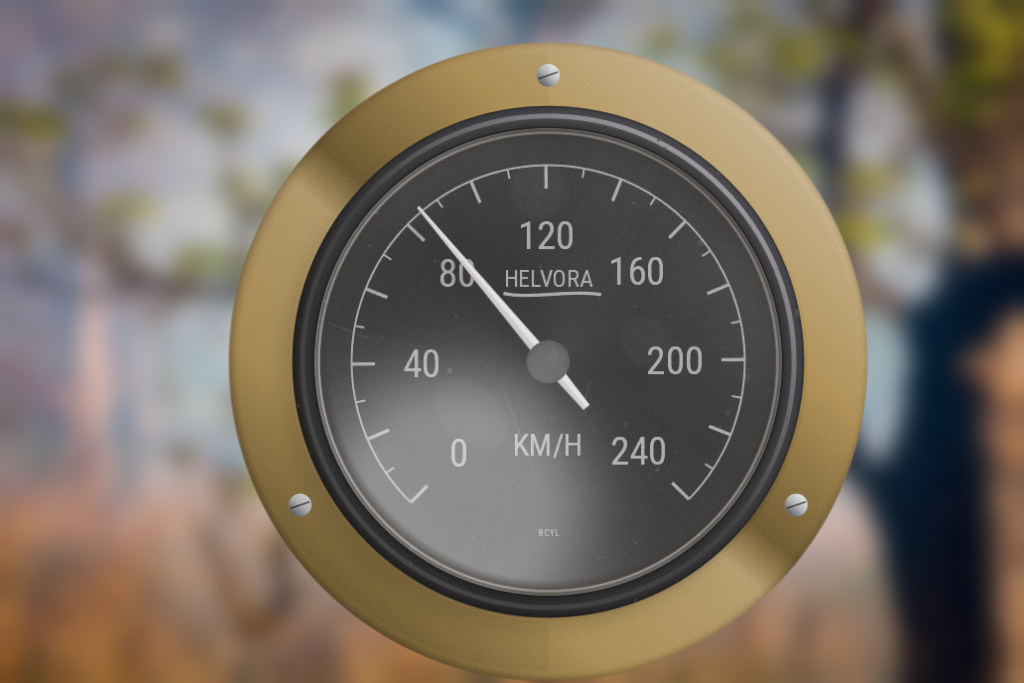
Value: 85 km/h
